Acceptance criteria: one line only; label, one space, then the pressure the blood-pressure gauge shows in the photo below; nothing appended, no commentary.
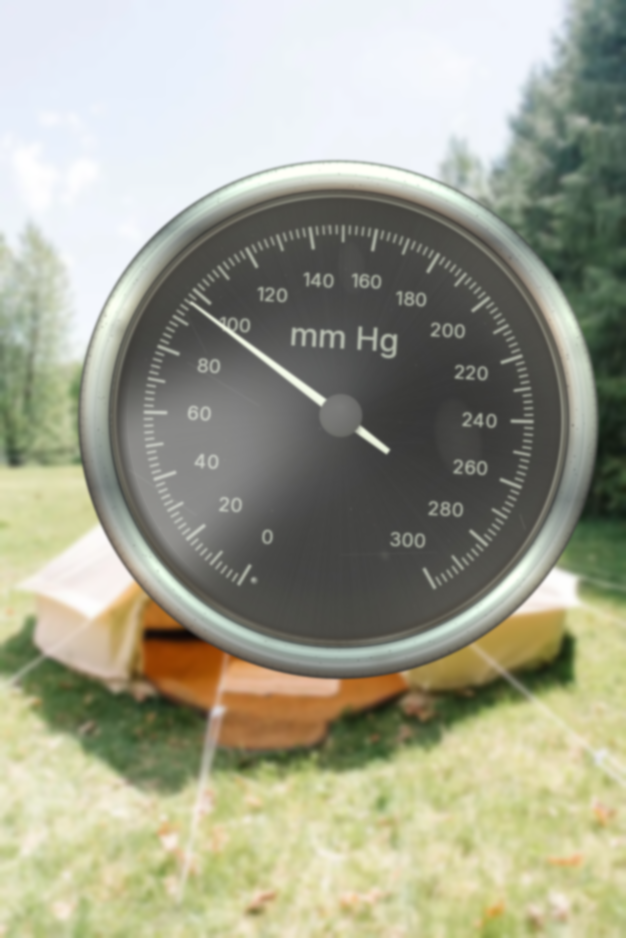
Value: 96 mmHg
